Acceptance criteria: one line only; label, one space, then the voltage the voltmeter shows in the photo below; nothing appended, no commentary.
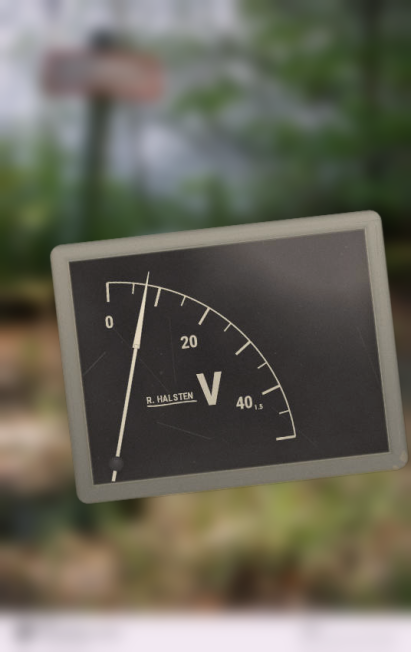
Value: 7.5 V
